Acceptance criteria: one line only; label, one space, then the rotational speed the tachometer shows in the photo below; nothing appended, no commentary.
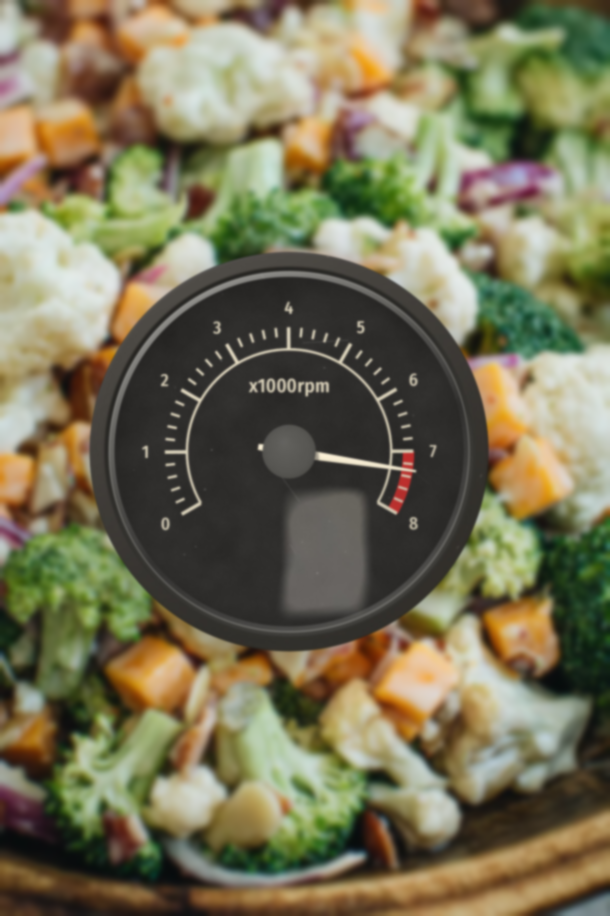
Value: 7300 rpm
